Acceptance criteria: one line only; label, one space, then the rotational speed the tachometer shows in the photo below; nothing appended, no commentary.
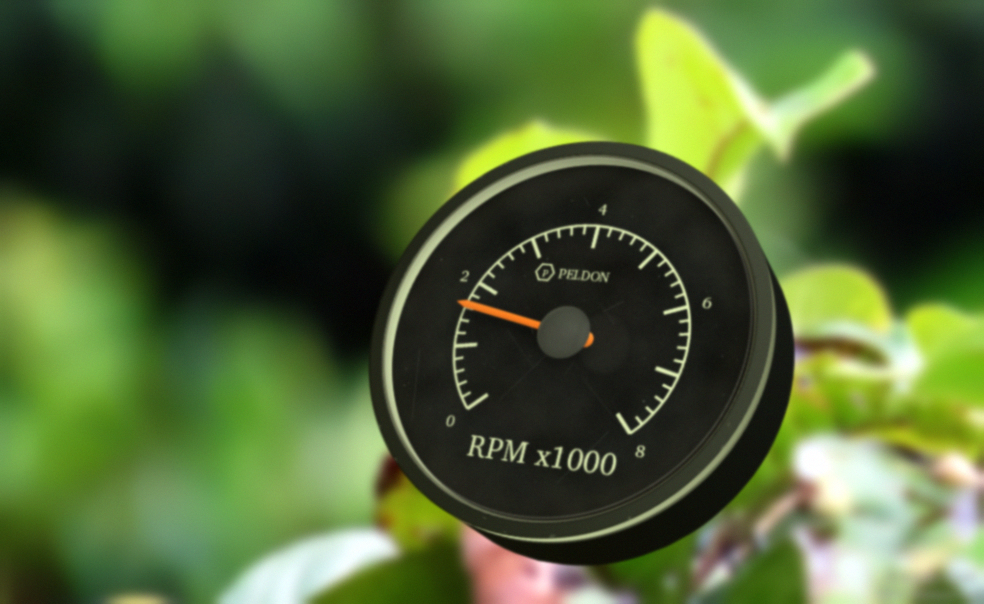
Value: 1600 rpm
